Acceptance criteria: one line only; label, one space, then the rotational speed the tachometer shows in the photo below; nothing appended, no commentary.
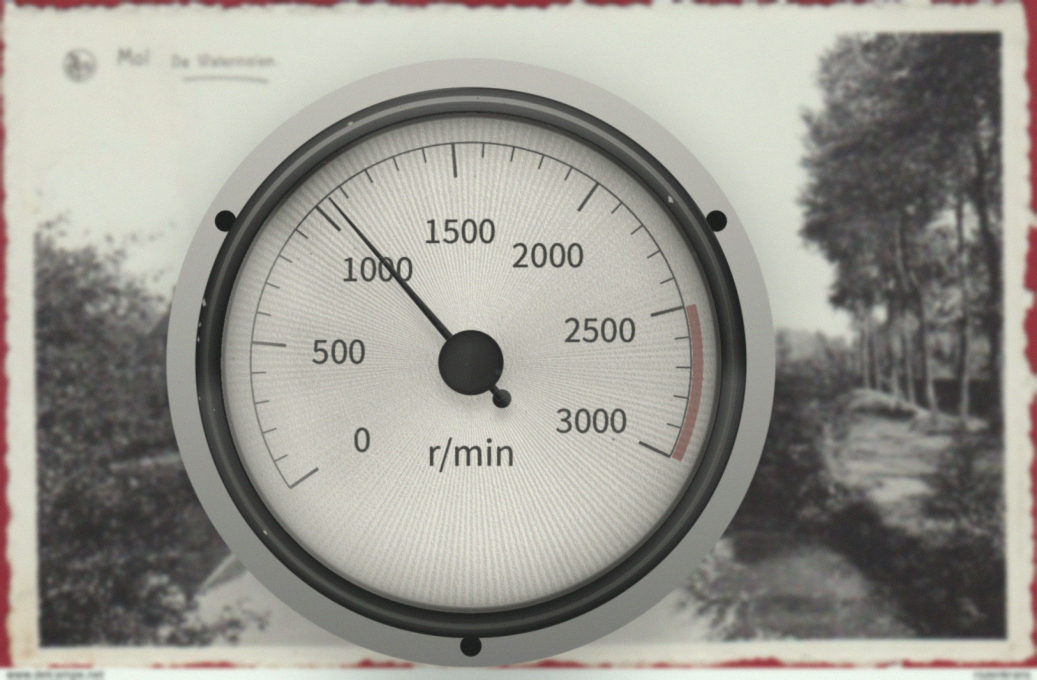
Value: 1050 rpm
